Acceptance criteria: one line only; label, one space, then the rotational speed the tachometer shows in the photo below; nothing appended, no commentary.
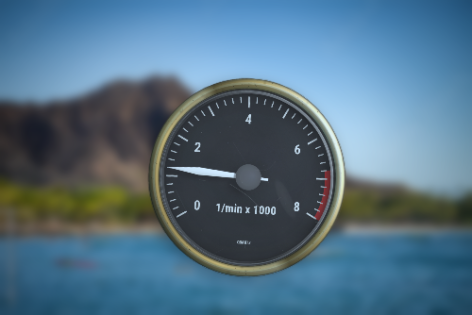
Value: 1200 rpm
